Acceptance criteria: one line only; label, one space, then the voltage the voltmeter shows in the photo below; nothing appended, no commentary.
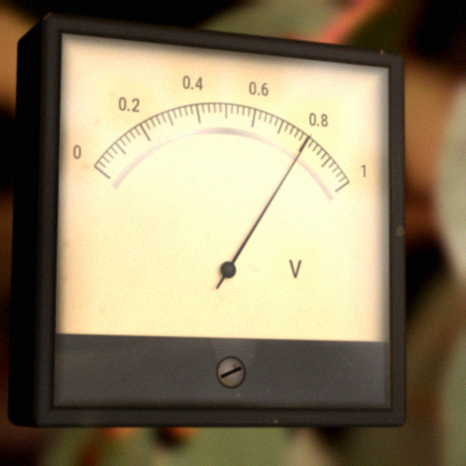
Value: 0.8 V
